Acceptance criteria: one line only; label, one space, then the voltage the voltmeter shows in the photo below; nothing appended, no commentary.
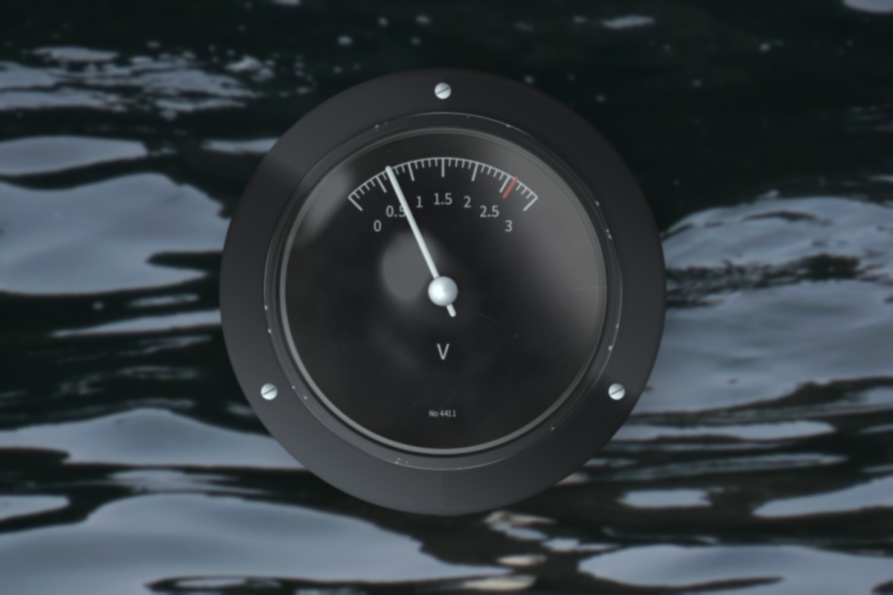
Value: 0.7 V
